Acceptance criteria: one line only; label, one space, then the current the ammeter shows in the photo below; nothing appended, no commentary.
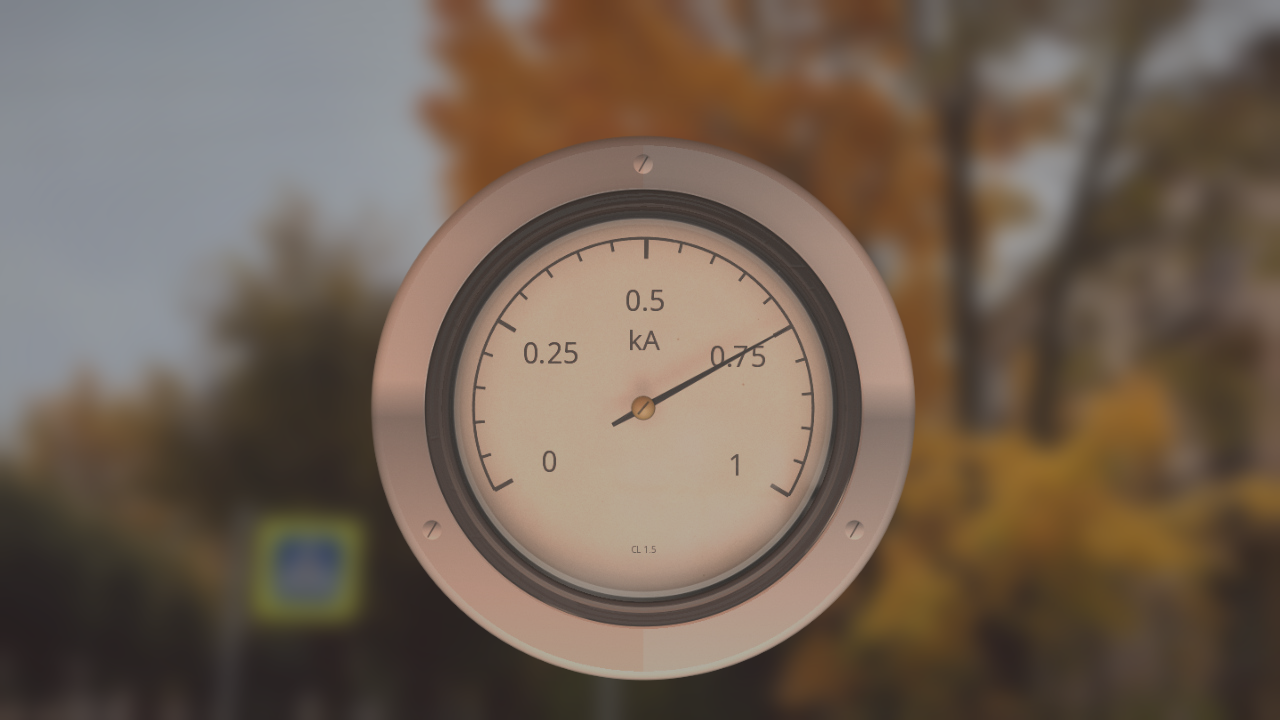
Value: 0.75 kA
